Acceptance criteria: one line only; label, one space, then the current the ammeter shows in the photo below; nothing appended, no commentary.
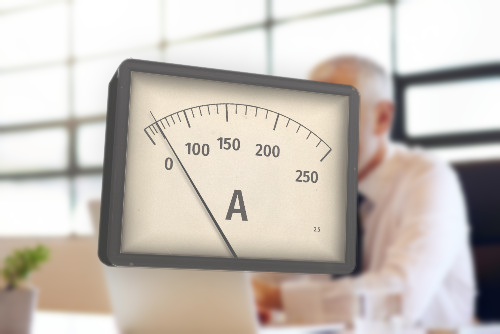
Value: 50 A
